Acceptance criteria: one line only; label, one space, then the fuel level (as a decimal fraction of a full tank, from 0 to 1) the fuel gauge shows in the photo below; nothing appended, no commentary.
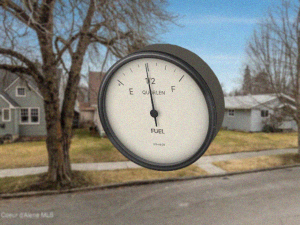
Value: 0.5
